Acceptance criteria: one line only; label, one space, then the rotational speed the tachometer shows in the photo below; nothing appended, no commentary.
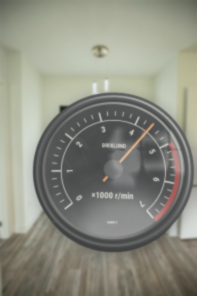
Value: 4400 rpm
